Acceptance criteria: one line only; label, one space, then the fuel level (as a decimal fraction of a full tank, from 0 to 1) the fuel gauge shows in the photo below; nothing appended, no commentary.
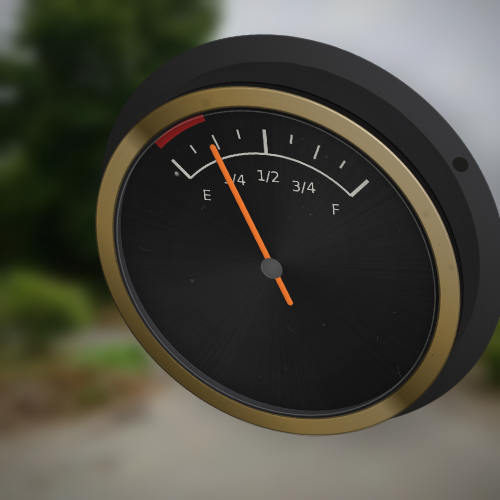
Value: 0.25
